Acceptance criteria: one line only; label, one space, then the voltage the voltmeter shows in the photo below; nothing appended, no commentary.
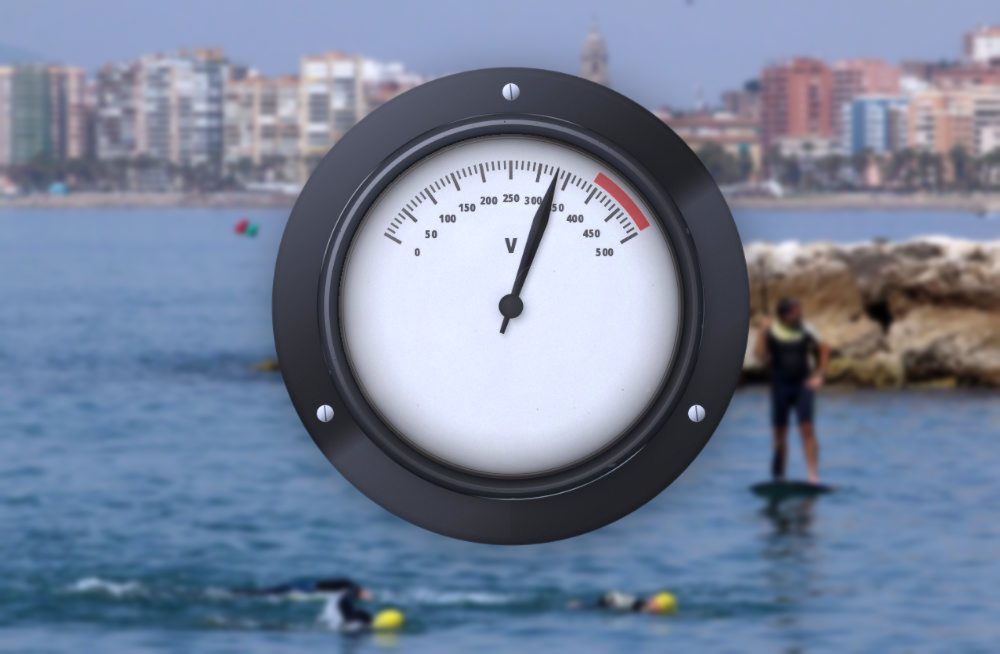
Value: 330 V
